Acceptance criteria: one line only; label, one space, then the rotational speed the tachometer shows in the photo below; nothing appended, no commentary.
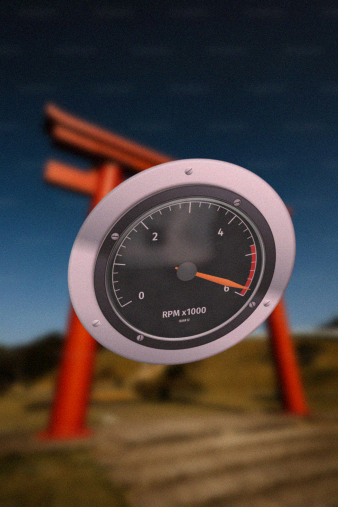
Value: 5800 rpm
